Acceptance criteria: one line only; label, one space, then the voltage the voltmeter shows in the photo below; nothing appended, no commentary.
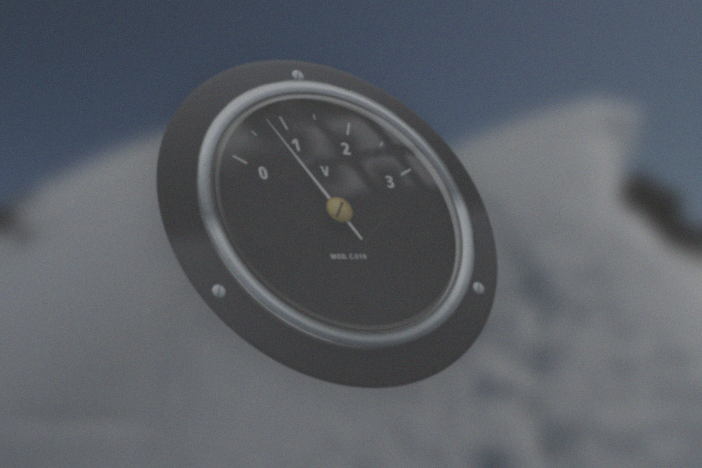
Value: 0.75 V
